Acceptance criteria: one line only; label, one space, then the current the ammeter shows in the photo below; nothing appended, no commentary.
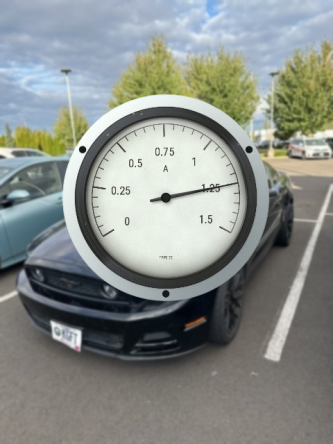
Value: 1.25 A
